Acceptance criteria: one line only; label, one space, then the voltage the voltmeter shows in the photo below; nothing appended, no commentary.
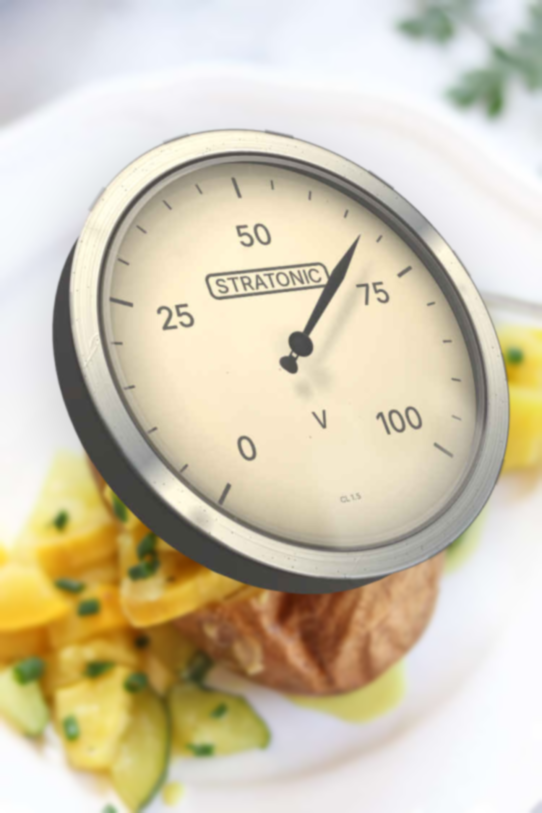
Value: 67.5 V
